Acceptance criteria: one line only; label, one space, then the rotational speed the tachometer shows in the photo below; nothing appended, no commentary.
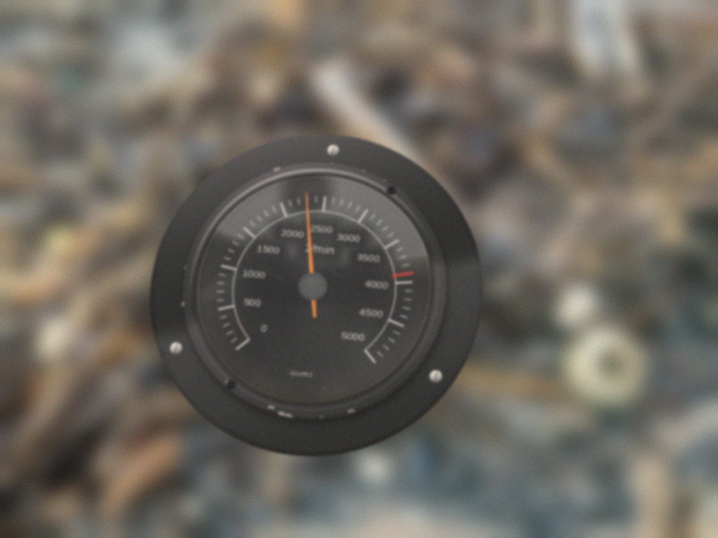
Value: 2300 rpm
